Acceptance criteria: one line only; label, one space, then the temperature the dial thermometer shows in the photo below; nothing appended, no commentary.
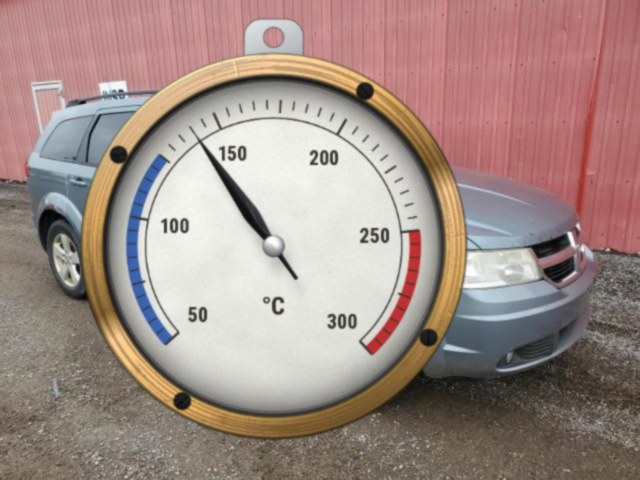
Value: 140 °C
